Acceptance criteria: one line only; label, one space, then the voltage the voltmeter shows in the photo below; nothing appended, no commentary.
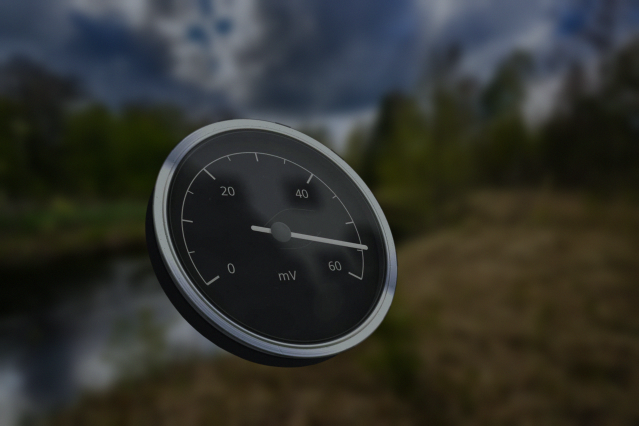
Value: 55 mV
